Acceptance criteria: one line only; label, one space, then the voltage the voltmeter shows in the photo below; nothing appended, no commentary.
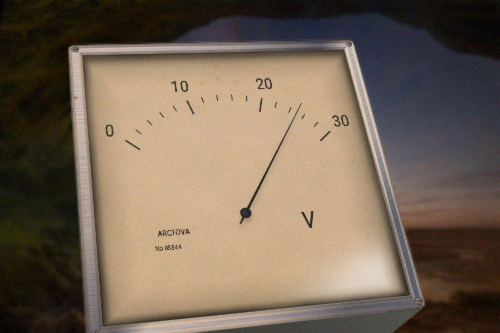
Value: 25 V
